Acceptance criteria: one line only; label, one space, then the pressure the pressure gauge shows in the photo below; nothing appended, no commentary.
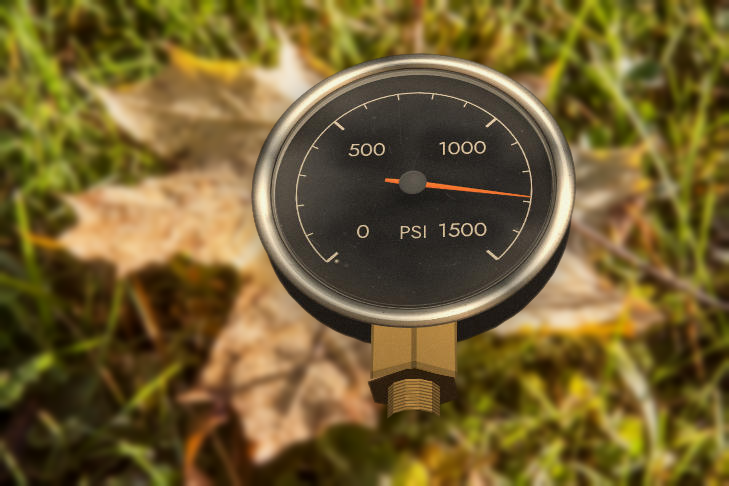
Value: 1300 psi
